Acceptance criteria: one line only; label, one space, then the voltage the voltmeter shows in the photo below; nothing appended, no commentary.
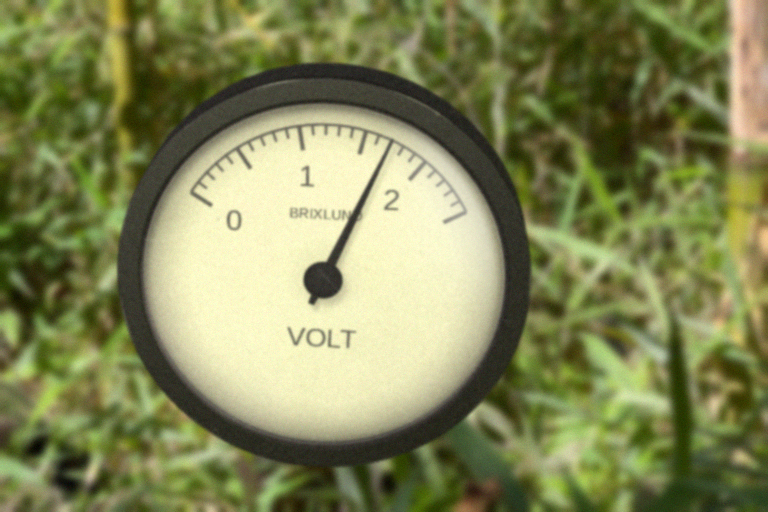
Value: 1.7 V
